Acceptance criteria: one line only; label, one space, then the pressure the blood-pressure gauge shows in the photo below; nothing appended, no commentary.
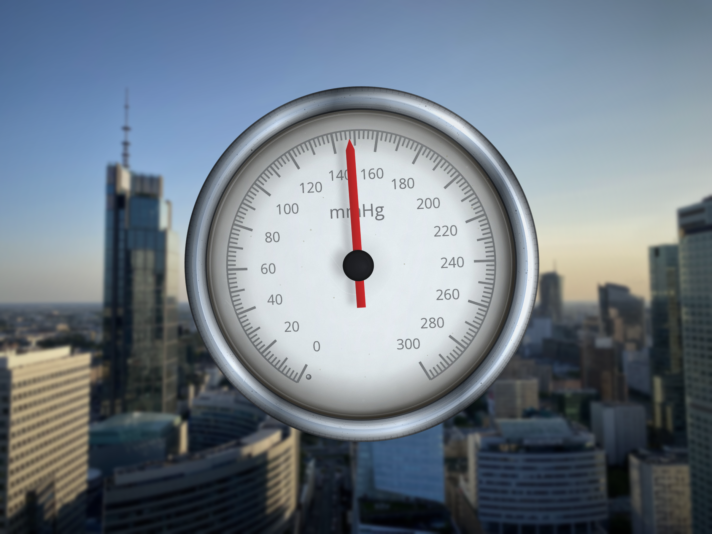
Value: 148 mmHg
